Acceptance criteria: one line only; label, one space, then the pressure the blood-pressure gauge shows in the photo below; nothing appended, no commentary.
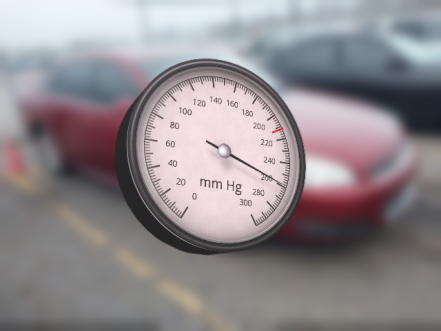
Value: 260 mmHg
